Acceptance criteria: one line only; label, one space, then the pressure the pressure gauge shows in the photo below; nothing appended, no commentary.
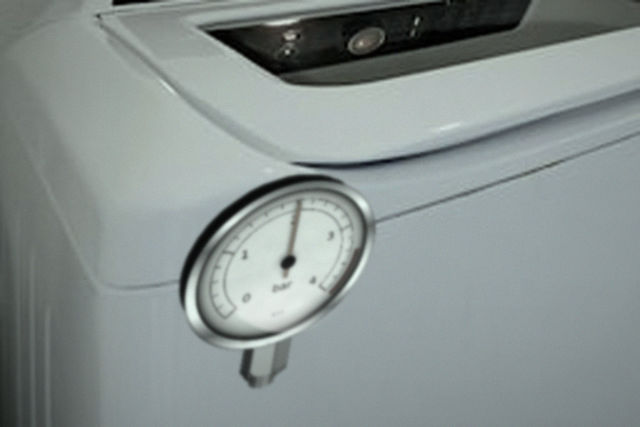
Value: 2 bar
